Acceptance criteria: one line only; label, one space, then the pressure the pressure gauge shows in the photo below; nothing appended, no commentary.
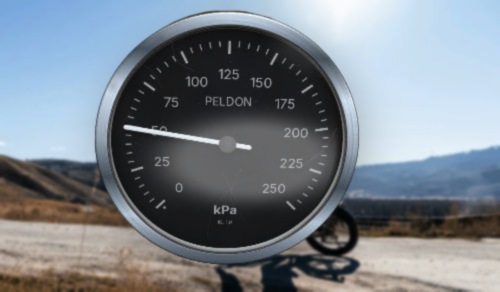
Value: 50 kPa
